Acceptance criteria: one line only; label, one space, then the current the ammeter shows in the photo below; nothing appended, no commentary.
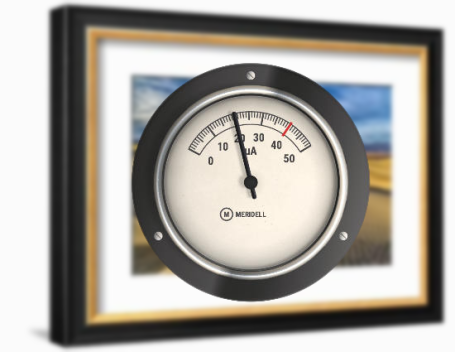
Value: 20 µA
